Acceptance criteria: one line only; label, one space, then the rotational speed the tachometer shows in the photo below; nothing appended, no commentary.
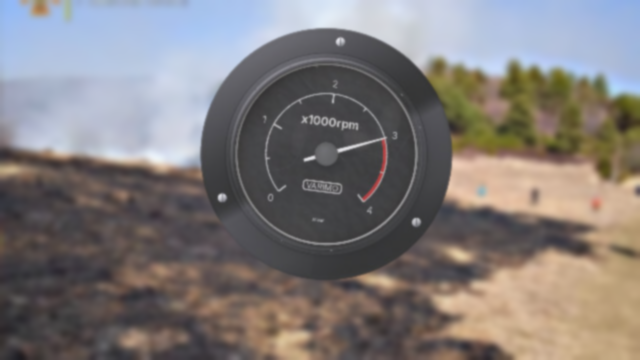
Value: 3000 rpm
